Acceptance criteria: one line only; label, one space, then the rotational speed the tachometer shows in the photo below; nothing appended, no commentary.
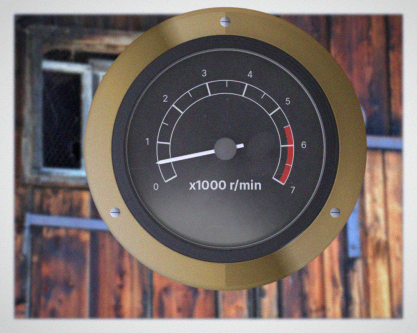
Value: 500 rpm
